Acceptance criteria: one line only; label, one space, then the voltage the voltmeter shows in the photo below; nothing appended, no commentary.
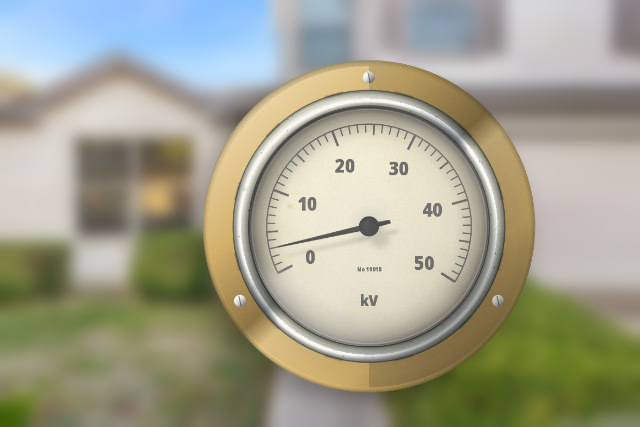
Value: 3 kV
